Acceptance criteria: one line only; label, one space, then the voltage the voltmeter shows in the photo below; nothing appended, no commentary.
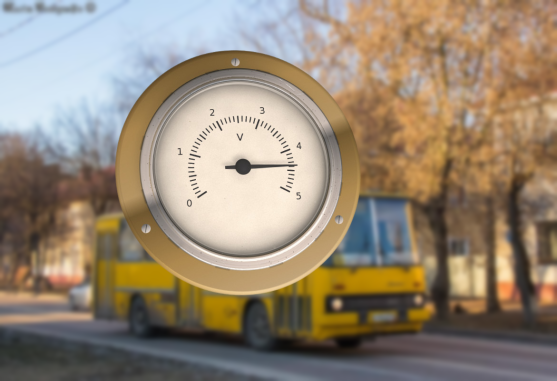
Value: 4.4 V
